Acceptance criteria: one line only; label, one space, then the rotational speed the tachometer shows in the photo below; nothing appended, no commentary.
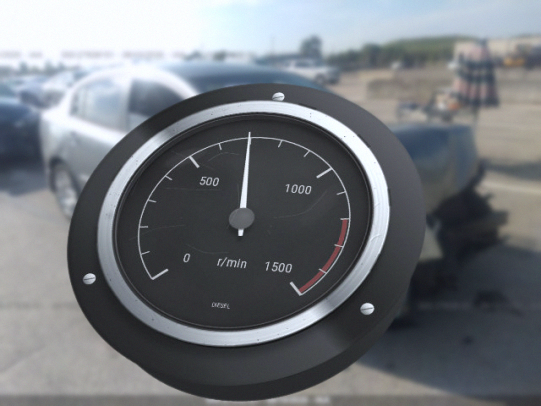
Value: 700 rpm
